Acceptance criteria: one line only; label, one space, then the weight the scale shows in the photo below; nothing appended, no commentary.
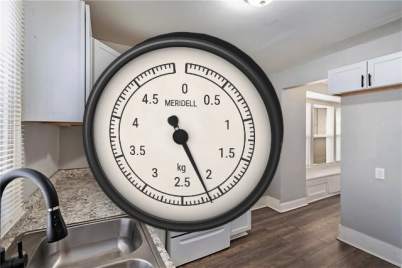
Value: 2.15 kg
